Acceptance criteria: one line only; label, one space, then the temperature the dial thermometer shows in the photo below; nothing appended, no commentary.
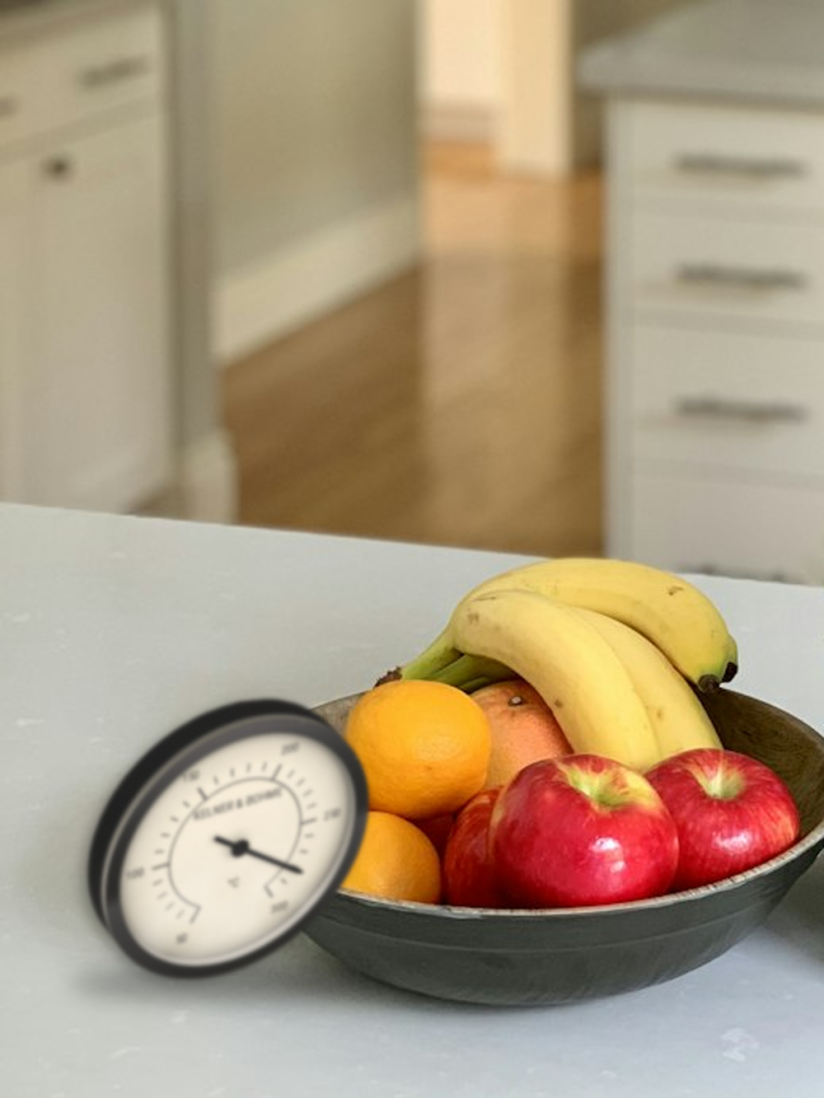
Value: 280 °C
